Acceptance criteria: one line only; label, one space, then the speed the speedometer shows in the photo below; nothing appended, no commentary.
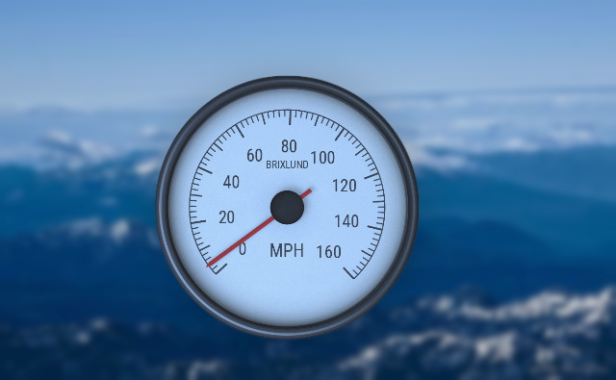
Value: 4 mph
